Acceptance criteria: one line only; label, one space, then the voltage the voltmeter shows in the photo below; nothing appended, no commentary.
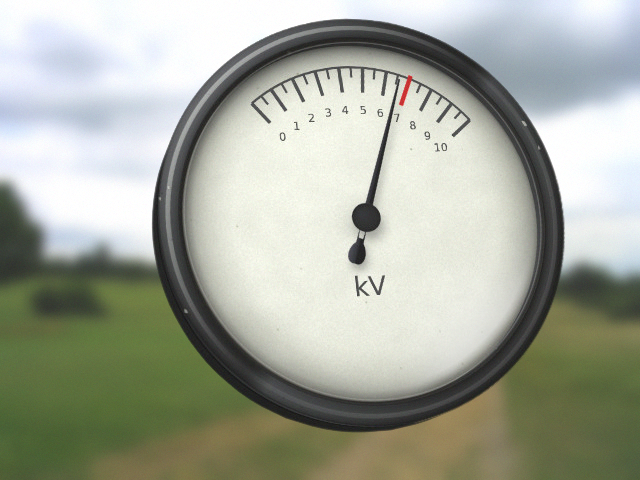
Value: 6.5 kV
